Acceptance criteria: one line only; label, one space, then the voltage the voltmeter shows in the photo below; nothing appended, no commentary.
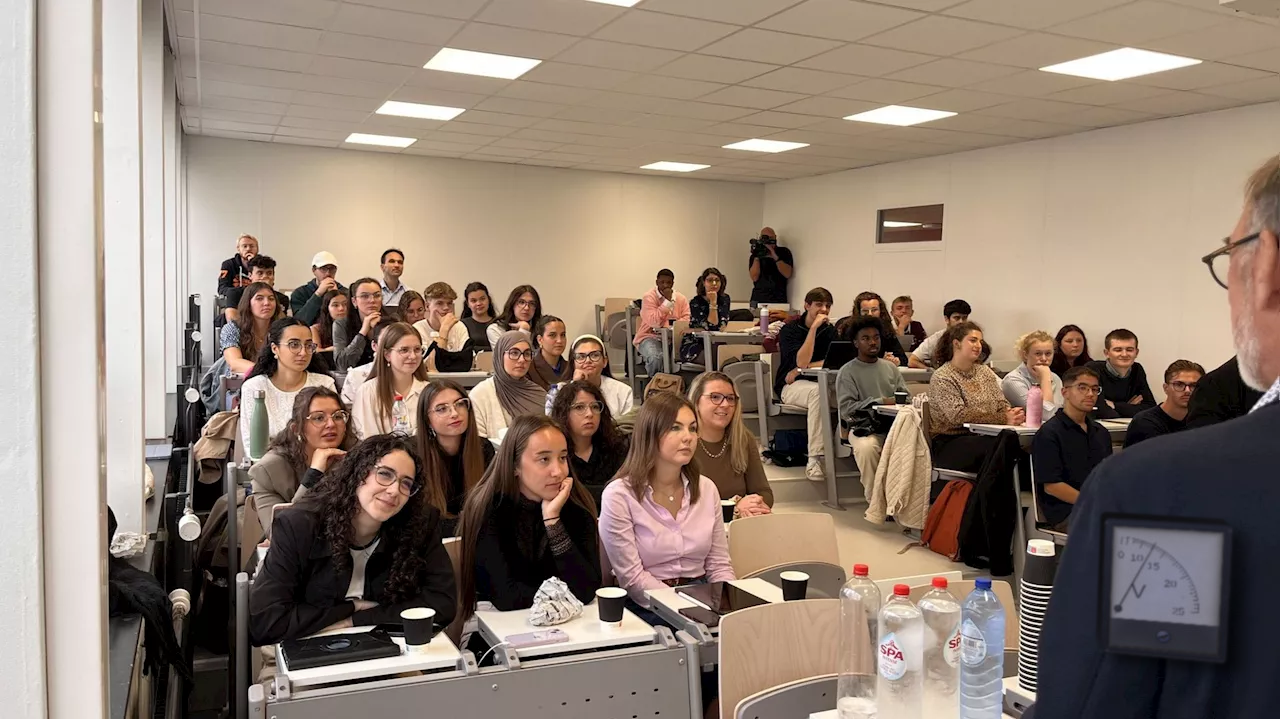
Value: 12.5 V
